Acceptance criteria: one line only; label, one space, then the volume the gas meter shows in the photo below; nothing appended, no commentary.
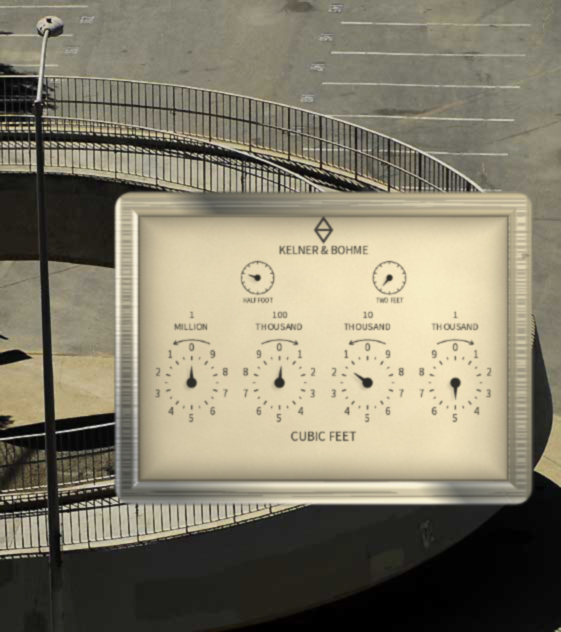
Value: 1500 ft³
